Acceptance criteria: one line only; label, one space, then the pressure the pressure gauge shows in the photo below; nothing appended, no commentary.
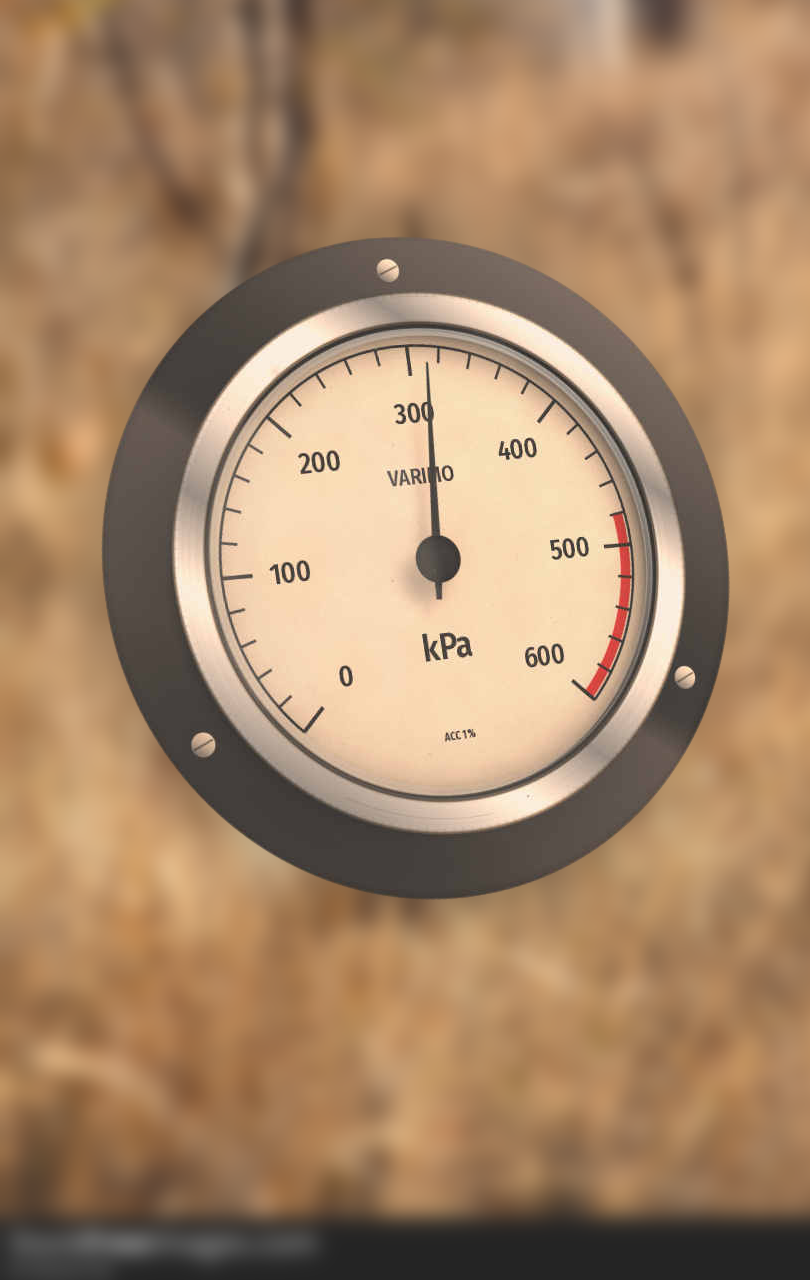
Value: 310 kPa
